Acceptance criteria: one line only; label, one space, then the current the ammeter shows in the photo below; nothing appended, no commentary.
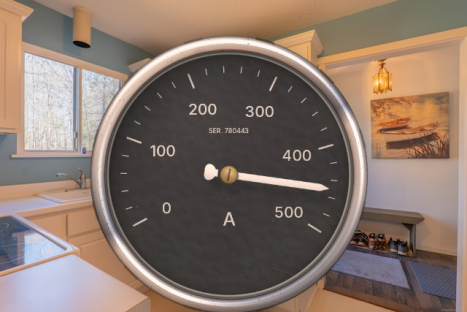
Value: 450 A
